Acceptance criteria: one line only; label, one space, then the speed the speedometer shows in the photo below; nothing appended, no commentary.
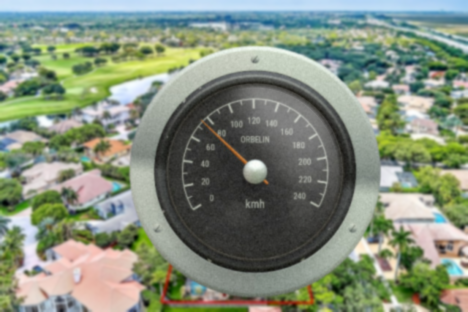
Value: 75 km/h
